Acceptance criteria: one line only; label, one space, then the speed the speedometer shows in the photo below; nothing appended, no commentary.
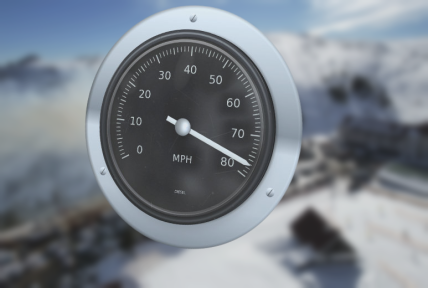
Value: 77 mph
